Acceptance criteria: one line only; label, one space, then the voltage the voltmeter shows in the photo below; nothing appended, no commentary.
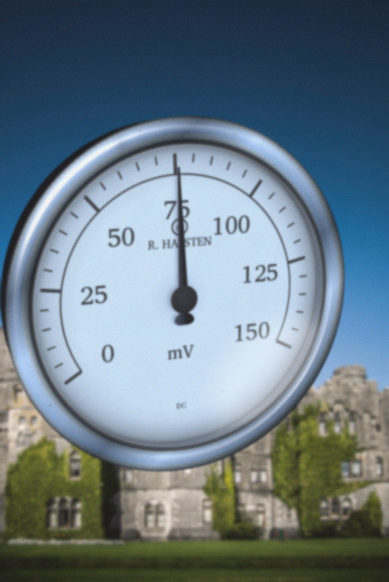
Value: 75 mV
